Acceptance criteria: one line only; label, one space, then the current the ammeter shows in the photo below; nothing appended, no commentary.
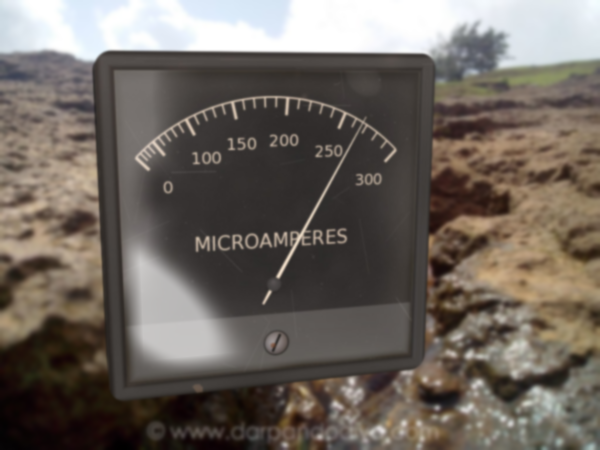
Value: 265 µA
